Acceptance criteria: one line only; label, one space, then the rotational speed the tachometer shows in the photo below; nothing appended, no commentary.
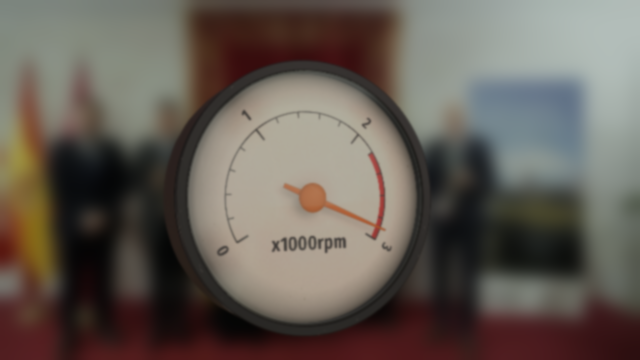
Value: 2900 rpm
